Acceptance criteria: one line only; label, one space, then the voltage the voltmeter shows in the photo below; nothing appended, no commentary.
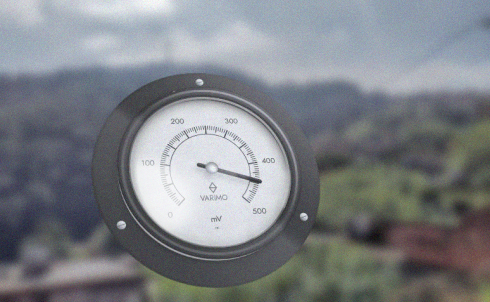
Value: 450 mV
